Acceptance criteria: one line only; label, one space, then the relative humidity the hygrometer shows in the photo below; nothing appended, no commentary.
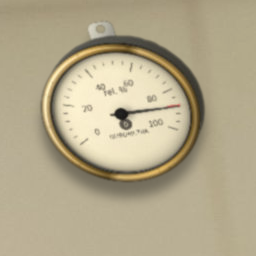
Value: 88 %
